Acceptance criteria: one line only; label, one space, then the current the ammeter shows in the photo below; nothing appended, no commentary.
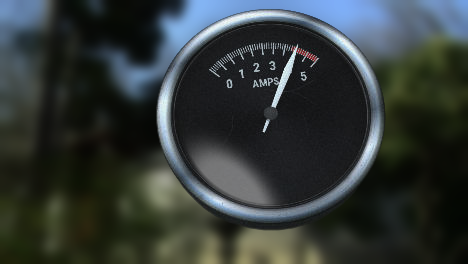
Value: 4 A
